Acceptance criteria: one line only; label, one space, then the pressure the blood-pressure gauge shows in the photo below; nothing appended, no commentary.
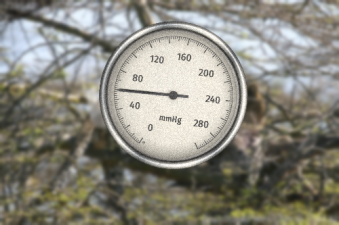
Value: 60 mmHg
